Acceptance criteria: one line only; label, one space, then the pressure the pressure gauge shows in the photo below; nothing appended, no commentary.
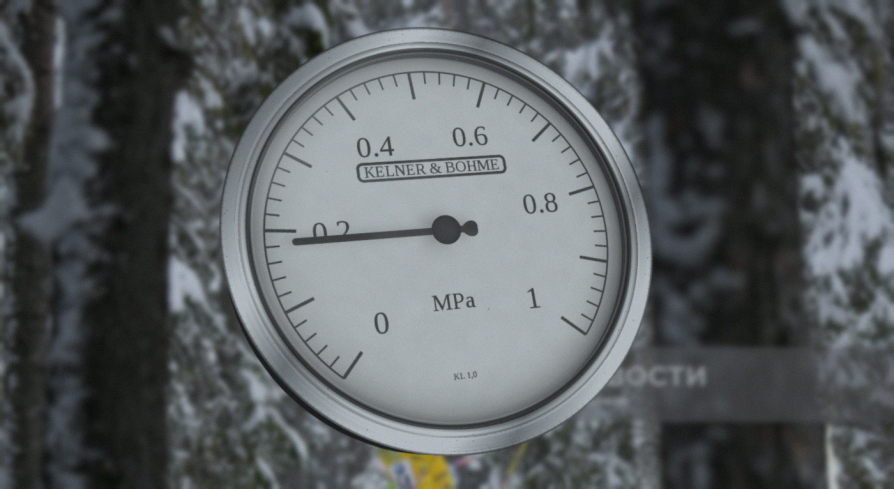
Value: 0.18 MPa
